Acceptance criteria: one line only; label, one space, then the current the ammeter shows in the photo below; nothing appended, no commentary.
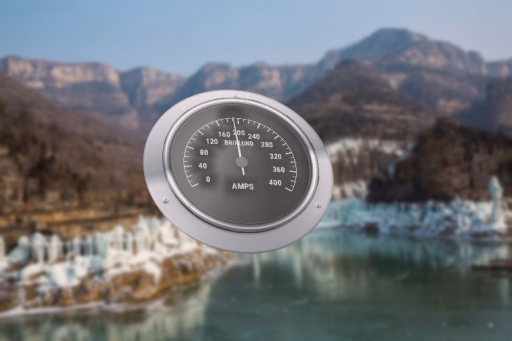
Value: 190 A
